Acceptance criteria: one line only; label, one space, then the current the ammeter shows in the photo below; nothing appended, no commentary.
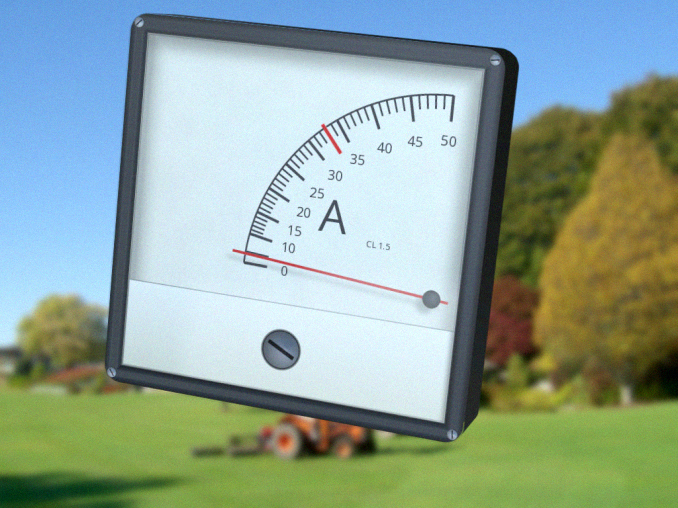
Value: 5 A
